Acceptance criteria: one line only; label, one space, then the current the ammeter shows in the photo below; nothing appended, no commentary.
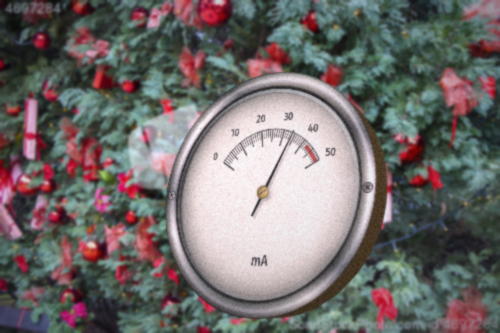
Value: 35 mA
